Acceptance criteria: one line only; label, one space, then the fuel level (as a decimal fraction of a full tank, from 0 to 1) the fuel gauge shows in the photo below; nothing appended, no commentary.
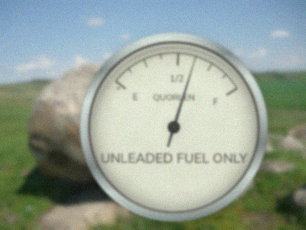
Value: 0.625
